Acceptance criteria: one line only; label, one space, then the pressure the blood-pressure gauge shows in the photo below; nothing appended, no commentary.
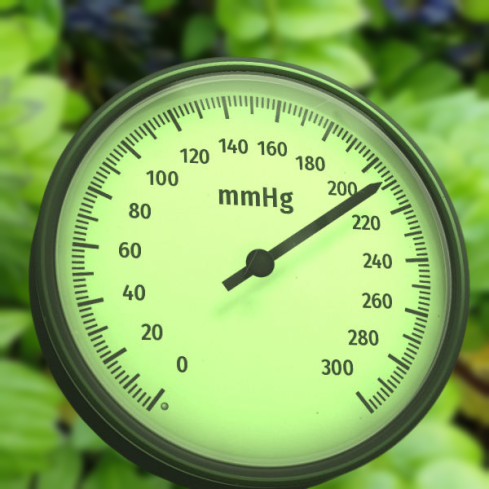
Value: 208 mmHg
